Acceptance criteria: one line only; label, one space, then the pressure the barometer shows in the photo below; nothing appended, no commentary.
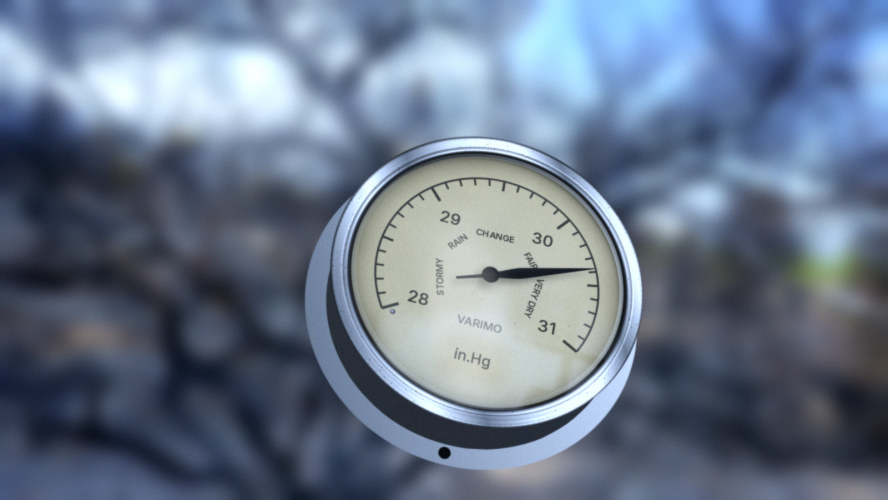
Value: 30.4 inHg
